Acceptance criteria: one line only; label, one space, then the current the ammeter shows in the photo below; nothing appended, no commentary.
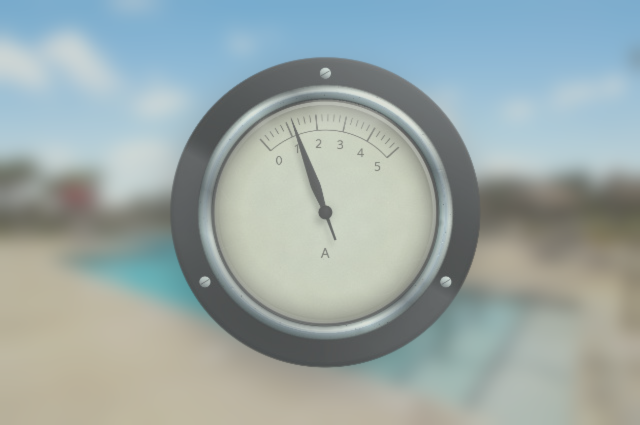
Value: 1.2 A
